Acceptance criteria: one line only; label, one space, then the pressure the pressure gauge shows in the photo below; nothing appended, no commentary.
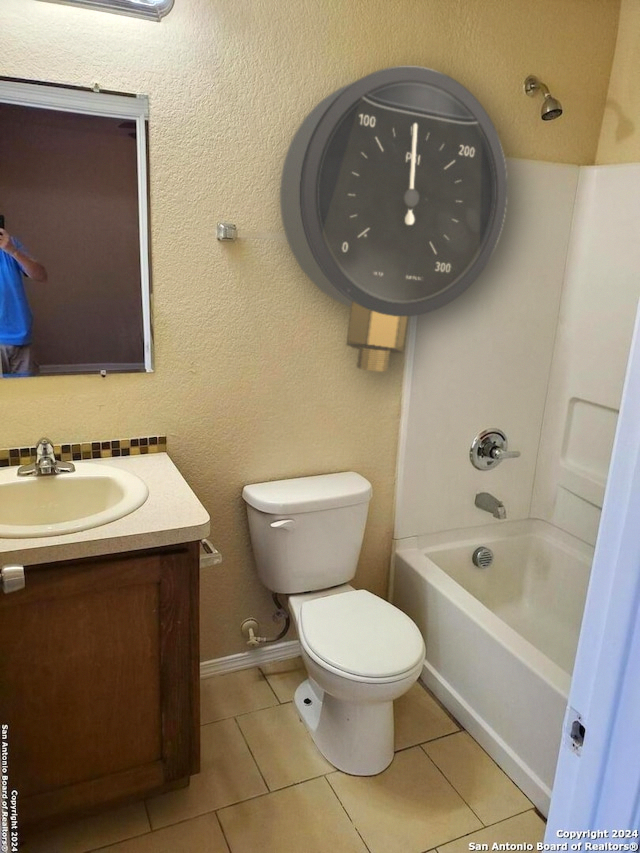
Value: 140 psi
